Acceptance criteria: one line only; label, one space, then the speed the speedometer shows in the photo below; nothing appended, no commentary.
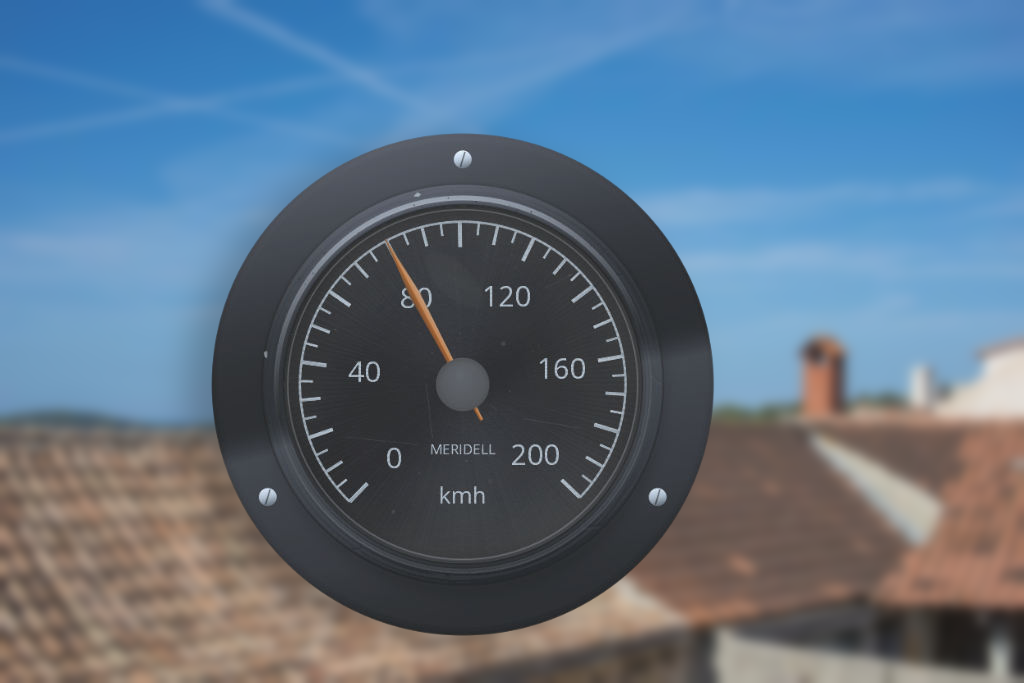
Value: 80 km/h
